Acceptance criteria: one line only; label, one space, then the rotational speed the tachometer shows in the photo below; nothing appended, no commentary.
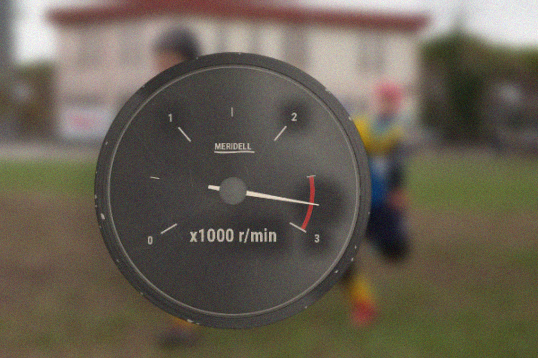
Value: 2750 rpm
